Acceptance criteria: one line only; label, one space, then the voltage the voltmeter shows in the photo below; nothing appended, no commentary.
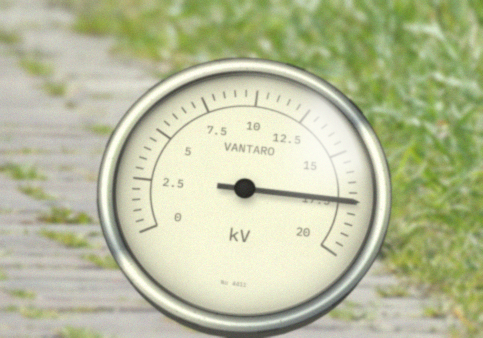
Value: 17.5 kV
